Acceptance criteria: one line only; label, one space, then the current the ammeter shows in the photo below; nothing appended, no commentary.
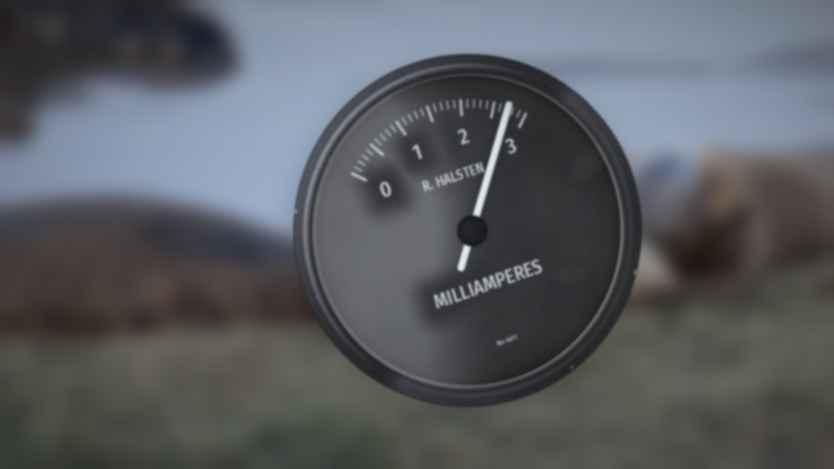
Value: 2.7 mA
